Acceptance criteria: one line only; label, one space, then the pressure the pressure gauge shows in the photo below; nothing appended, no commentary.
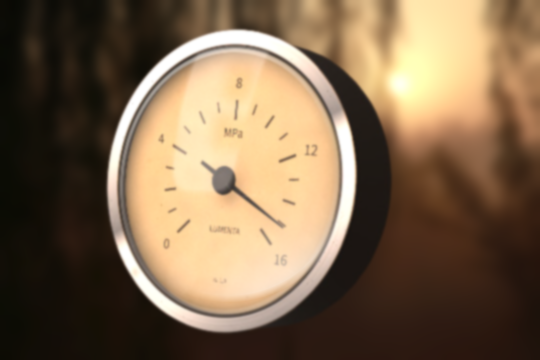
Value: 15 MPa
